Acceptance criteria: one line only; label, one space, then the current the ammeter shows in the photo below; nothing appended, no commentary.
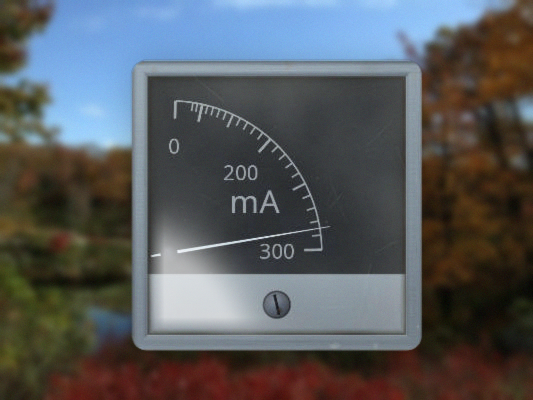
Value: 285 mA
